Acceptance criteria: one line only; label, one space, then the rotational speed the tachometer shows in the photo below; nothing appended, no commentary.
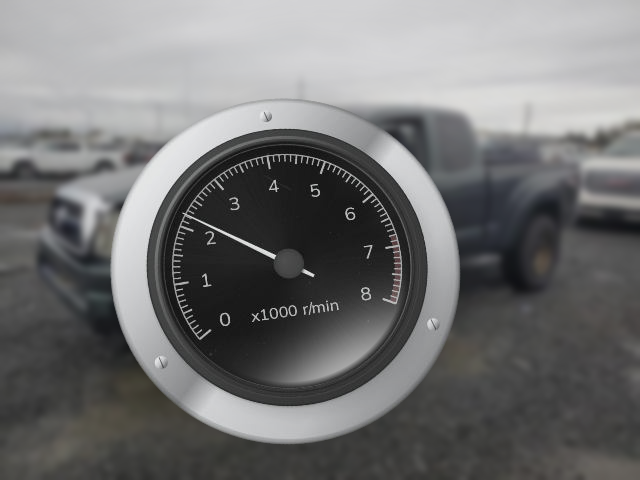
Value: 2200 rpm
